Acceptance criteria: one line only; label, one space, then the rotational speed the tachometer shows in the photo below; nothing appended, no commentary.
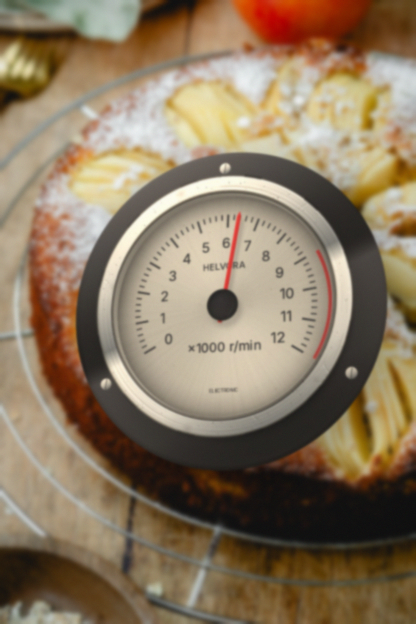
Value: 6400 rpm
